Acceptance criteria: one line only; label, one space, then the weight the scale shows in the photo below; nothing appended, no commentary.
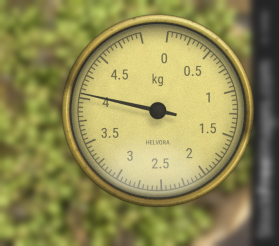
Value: 4.05 kg
